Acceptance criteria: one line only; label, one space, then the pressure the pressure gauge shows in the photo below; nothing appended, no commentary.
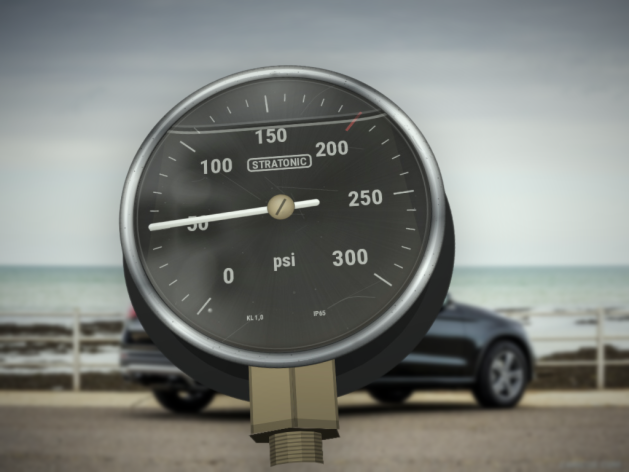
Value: 50 psi
